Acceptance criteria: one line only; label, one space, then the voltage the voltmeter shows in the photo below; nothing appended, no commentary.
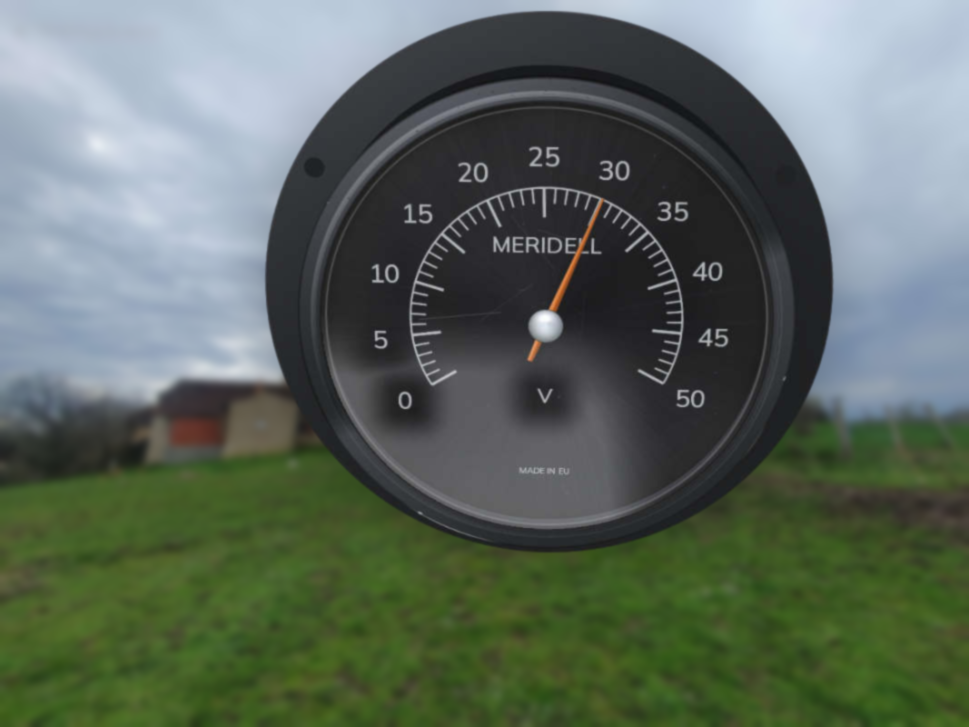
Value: 30 V
